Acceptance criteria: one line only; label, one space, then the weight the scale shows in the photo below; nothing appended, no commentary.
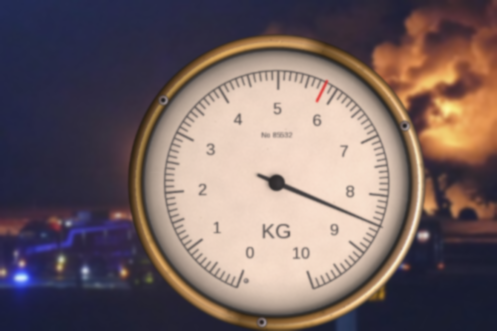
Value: 8.5 kg
